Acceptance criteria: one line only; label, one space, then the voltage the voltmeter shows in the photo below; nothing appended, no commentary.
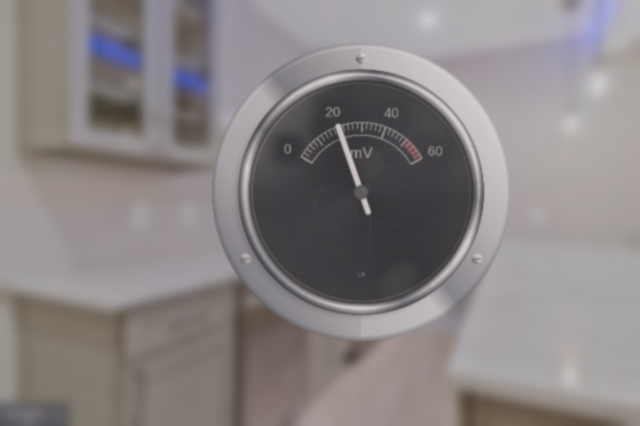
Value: 20 mV
